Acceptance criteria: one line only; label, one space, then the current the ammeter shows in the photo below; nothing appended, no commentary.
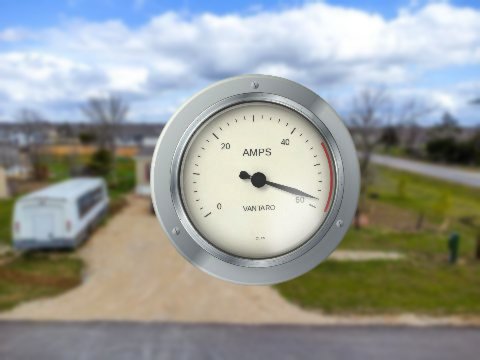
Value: 58 A
